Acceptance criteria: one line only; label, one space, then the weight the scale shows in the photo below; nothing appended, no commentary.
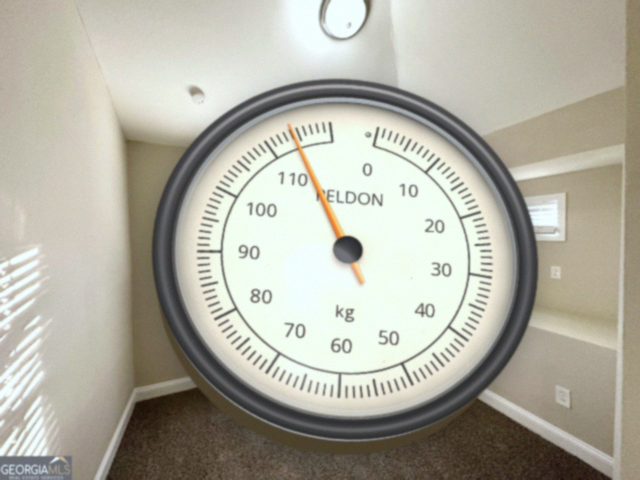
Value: 114 kg
